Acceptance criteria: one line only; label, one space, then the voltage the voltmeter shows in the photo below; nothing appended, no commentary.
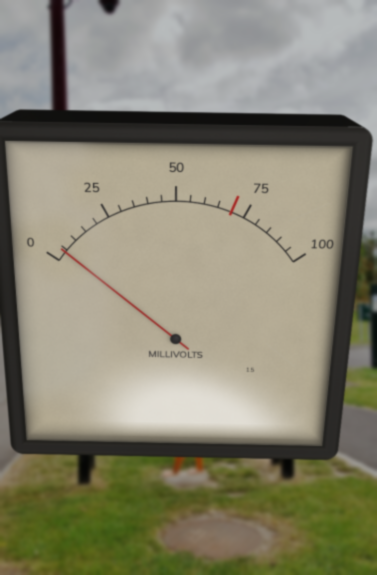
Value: 5 mV
